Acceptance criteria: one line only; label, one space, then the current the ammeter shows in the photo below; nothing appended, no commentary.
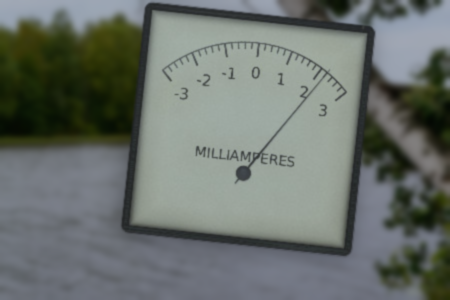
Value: 2.2 mA
